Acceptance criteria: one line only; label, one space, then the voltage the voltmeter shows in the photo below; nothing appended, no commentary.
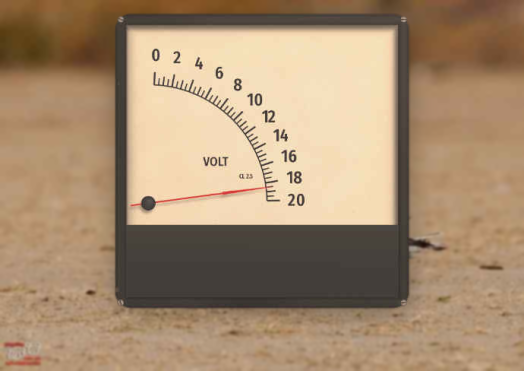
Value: 18.5 V
